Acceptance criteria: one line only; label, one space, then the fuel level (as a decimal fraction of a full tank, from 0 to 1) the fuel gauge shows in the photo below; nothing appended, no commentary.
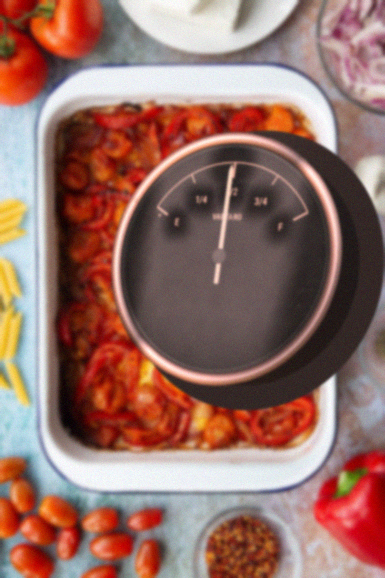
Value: 0.5
